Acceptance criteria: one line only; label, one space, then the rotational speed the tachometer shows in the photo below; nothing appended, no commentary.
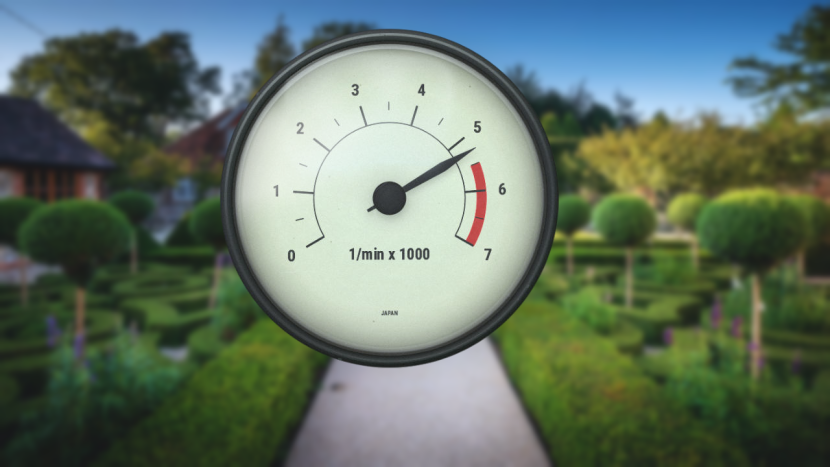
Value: 5250 rpm
